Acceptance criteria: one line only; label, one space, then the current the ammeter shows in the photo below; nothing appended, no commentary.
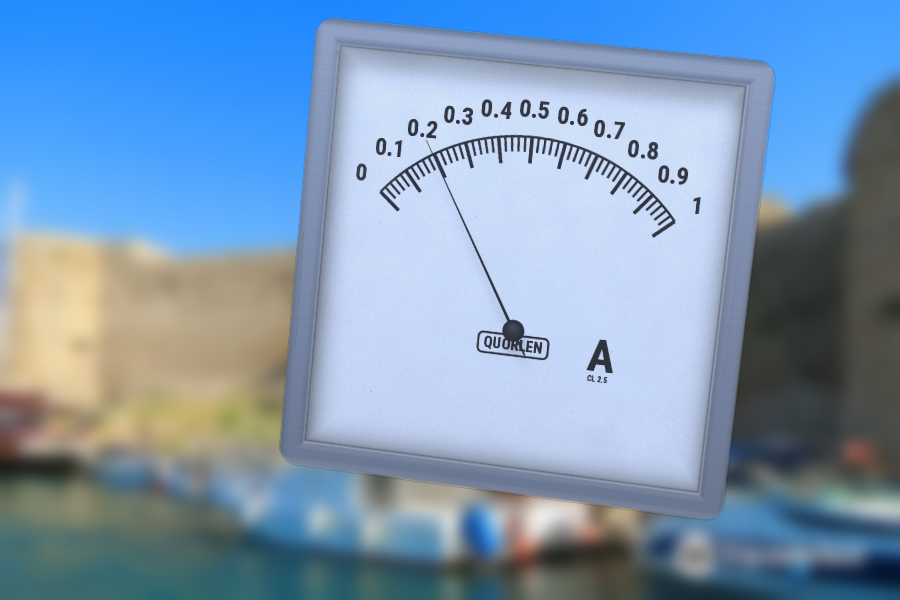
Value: 0.2 A
